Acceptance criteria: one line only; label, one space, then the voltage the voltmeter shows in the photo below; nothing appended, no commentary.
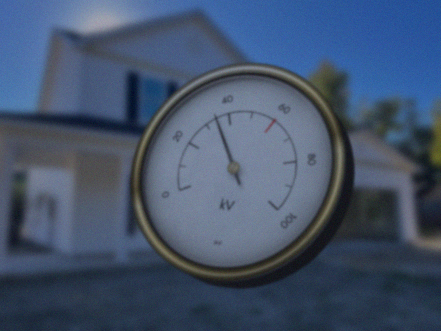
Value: 35 kV
